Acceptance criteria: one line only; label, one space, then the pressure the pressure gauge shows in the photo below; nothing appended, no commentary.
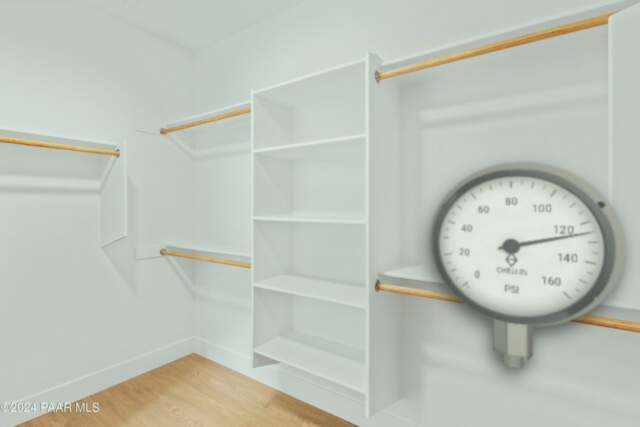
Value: 125 psi
